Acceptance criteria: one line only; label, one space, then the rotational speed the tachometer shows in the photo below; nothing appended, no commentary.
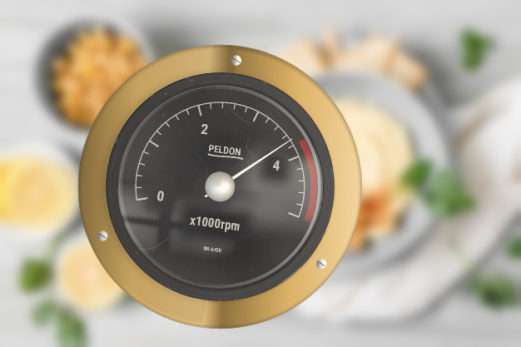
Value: 3700 rpm
